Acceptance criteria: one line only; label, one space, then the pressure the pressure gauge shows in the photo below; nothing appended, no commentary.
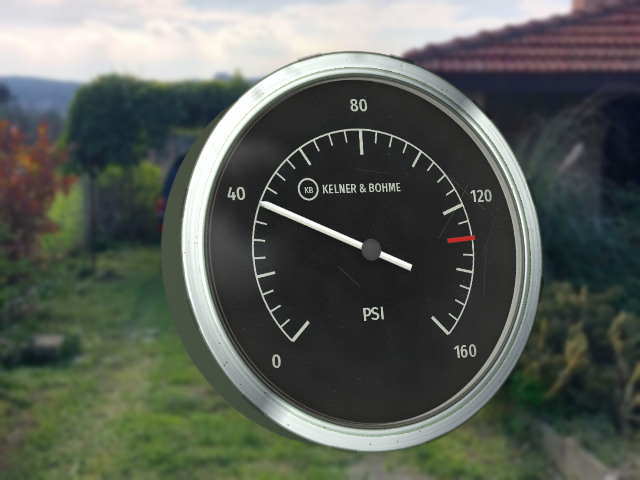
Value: 40 psi
